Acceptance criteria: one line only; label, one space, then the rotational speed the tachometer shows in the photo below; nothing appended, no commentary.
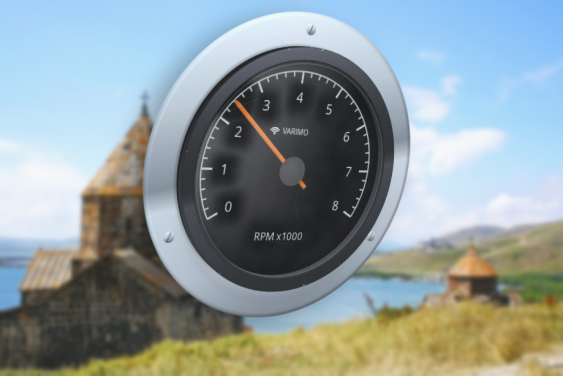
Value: 2400 rpm
